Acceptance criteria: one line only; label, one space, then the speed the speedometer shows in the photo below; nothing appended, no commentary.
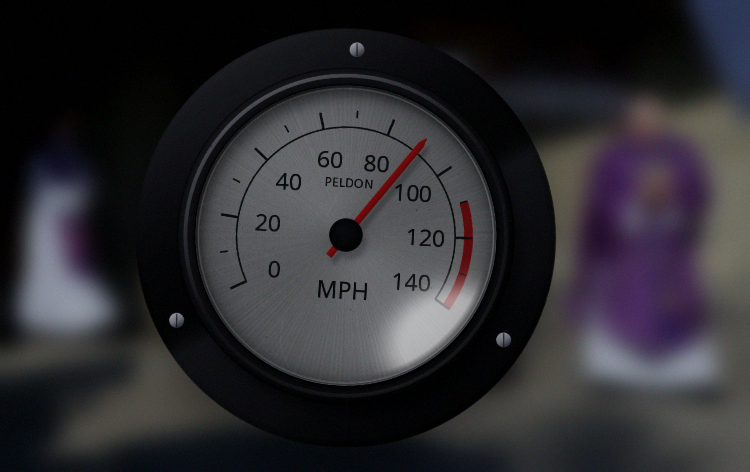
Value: 90 mph
